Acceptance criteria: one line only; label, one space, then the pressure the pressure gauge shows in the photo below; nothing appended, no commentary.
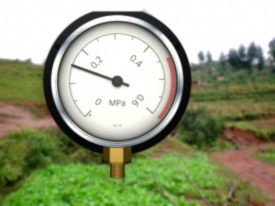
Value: 0.15 MPa
